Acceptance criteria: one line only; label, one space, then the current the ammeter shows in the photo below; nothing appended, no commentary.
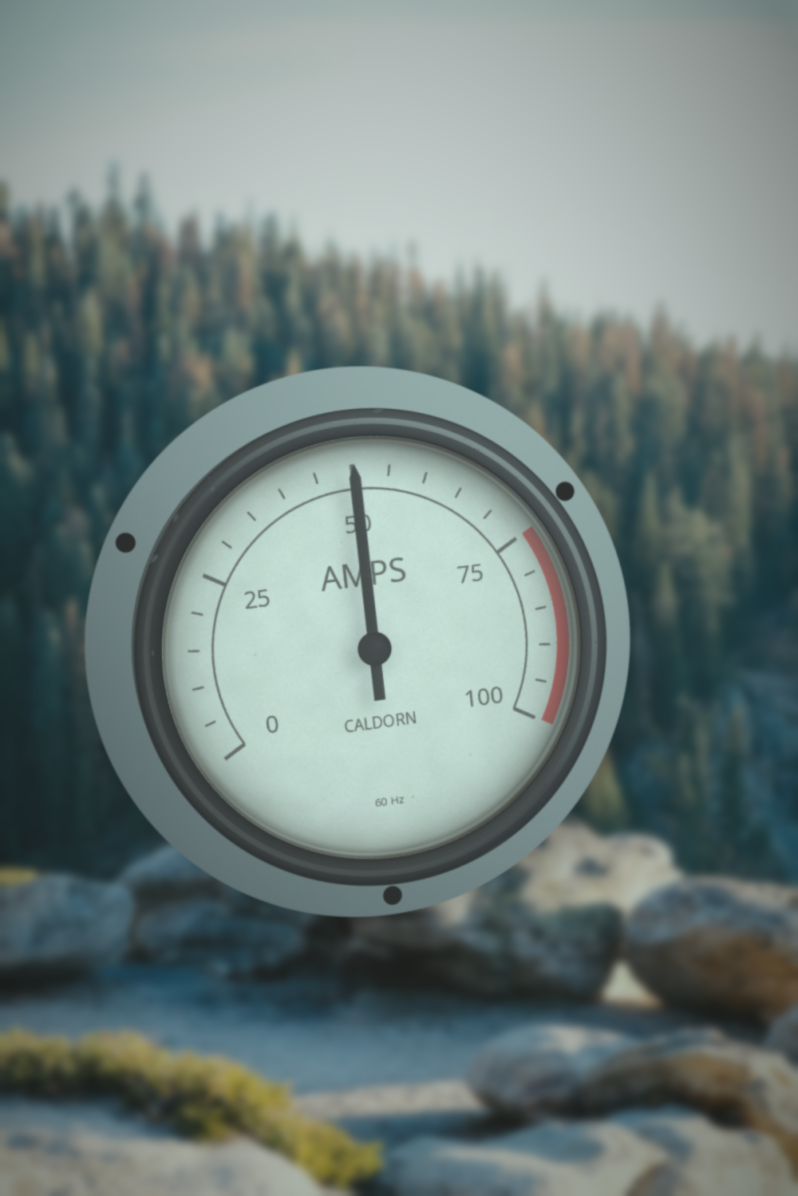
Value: 50 A
